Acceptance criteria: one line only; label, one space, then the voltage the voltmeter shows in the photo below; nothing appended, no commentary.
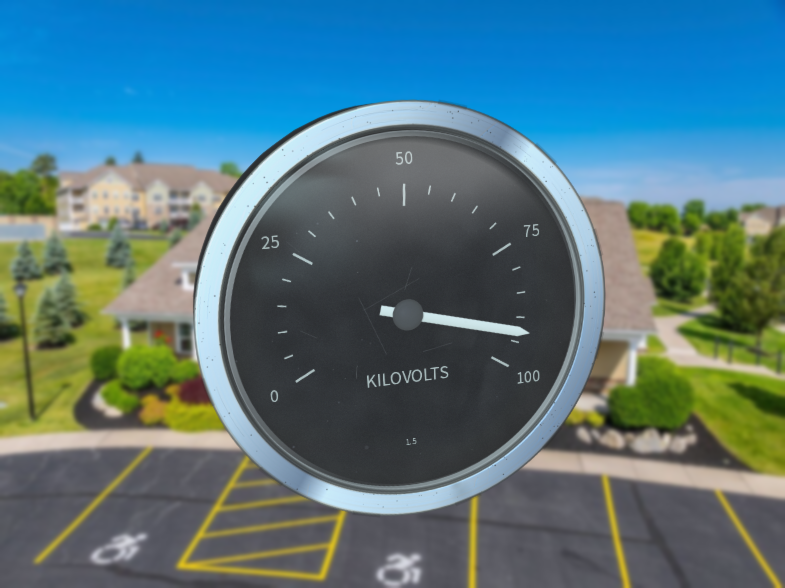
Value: 92.5 kV
